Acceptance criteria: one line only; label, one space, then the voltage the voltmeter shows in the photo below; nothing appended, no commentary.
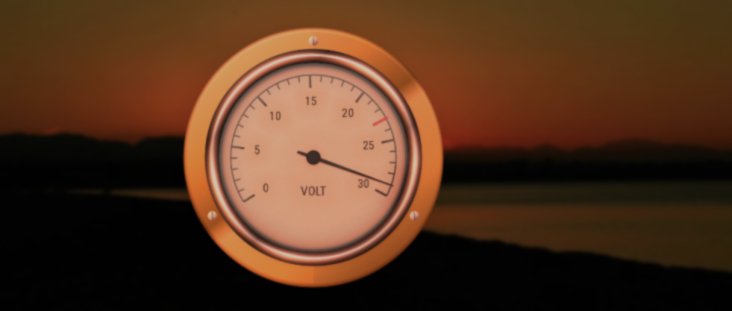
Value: 29 V
